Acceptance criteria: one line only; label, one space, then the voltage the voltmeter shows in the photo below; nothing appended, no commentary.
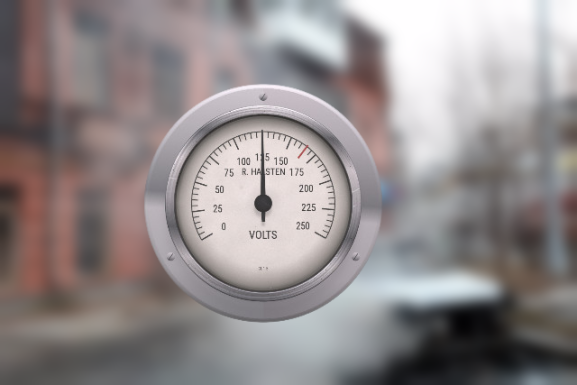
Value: 125 V
